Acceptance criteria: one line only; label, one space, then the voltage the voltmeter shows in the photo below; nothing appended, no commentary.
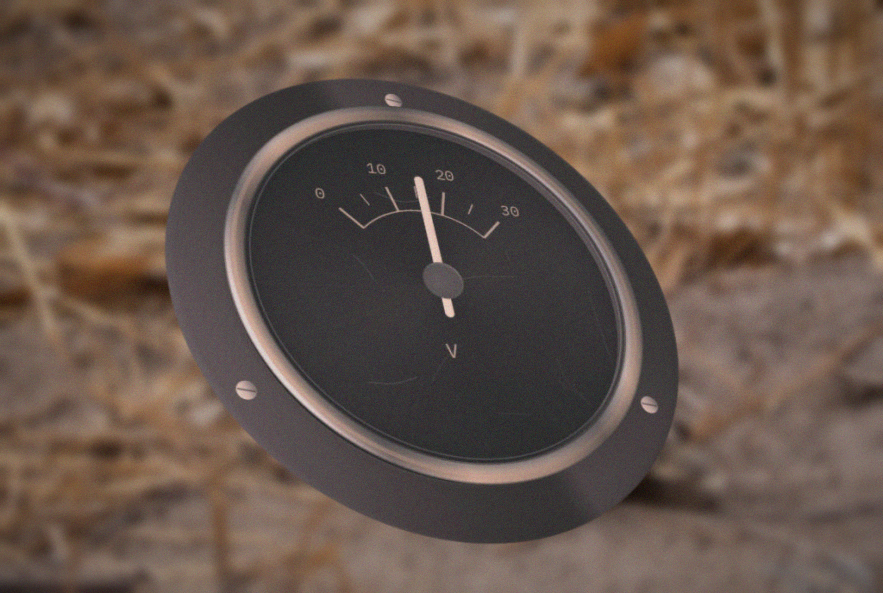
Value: 15 V
